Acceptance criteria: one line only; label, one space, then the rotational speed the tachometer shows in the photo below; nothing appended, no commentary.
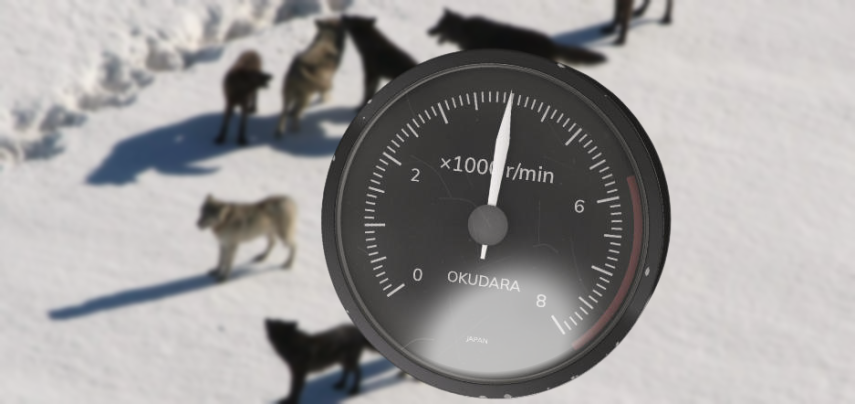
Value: 4000 rpm
